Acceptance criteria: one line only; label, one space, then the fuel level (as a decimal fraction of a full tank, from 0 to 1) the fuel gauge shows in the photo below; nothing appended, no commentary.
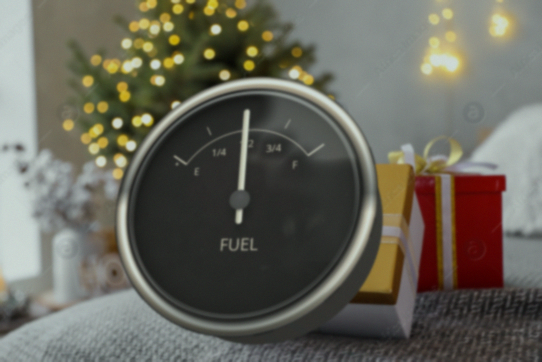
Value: 0.5
